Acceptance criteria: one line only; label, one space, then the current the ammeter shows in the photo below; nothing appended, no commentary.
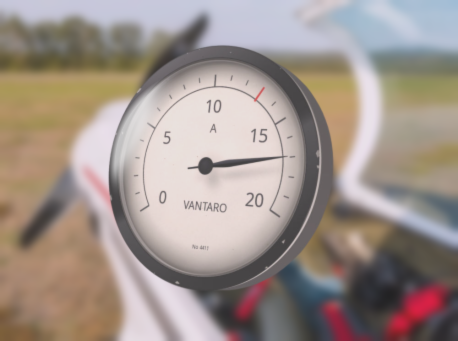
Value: 17 A
